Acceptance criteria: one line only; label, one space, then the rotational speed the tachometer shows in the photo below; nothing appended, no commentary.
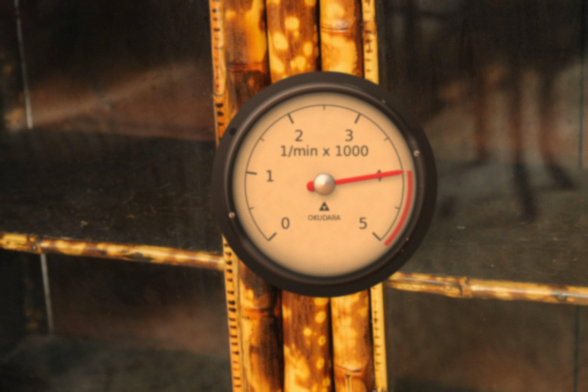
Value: 4000 rpm
